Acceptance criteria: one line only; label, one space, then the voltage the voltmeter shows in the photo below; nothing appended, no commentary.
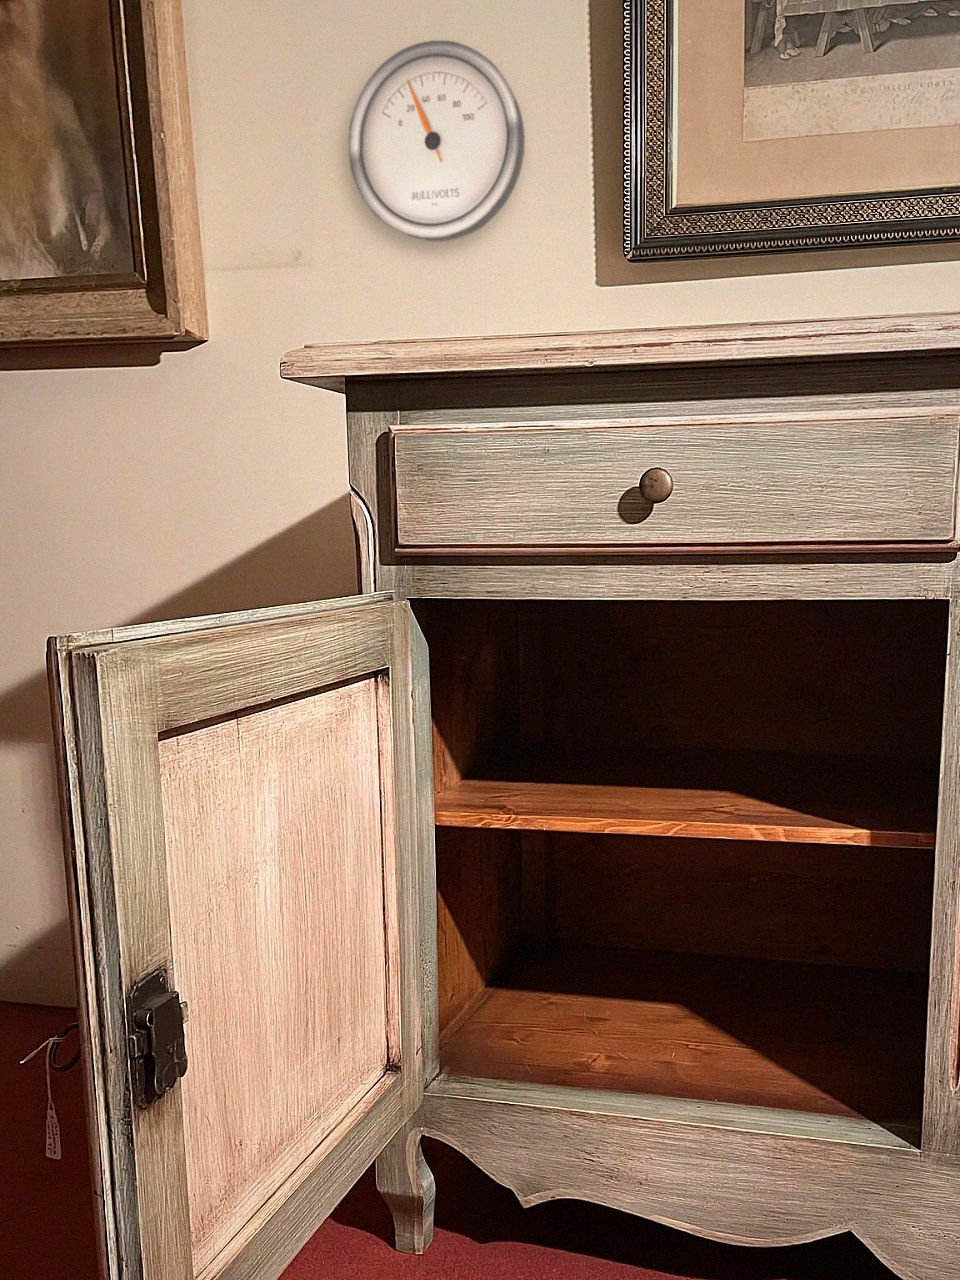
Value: 30 mV
